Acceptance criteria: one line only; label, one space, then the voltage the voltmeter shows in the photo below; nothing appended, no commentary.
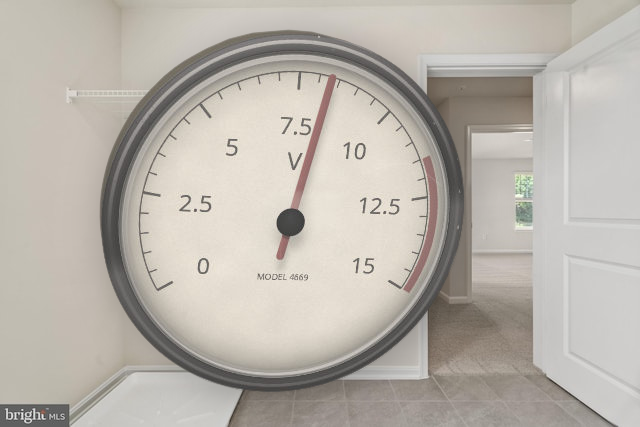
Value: 8.25 V
